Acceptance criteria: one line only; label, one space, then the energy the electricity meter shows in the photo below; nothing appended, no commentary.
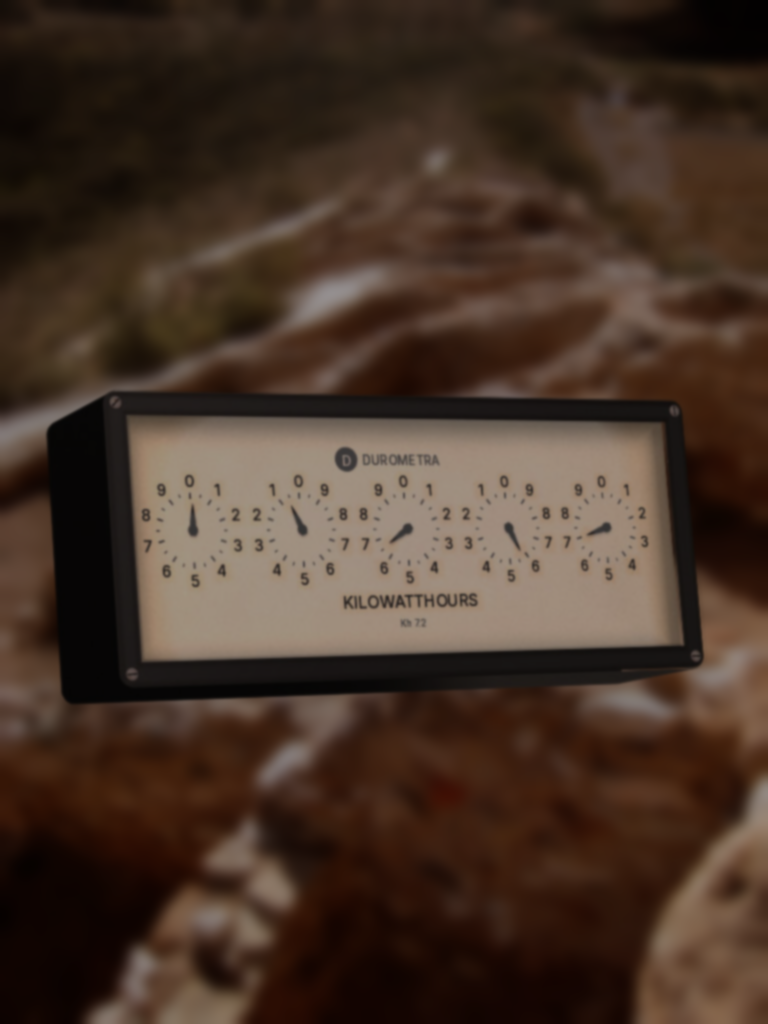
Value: 657 kWh
